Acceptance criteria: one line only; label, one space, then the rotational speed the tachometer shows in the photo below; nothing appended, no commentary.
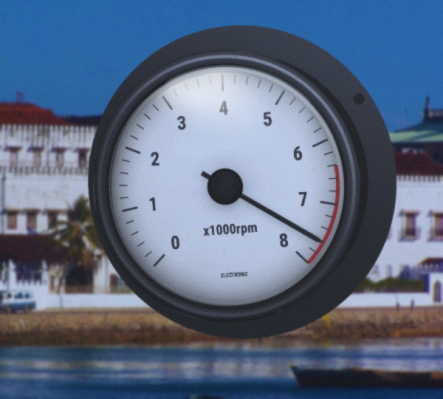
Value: 7600 rpm
